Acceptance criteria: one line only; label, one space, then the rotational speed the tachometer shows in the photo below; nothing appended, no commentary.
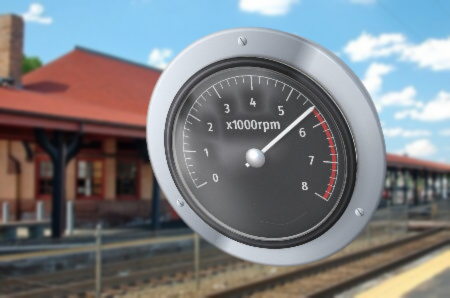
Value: 5600 rpm
